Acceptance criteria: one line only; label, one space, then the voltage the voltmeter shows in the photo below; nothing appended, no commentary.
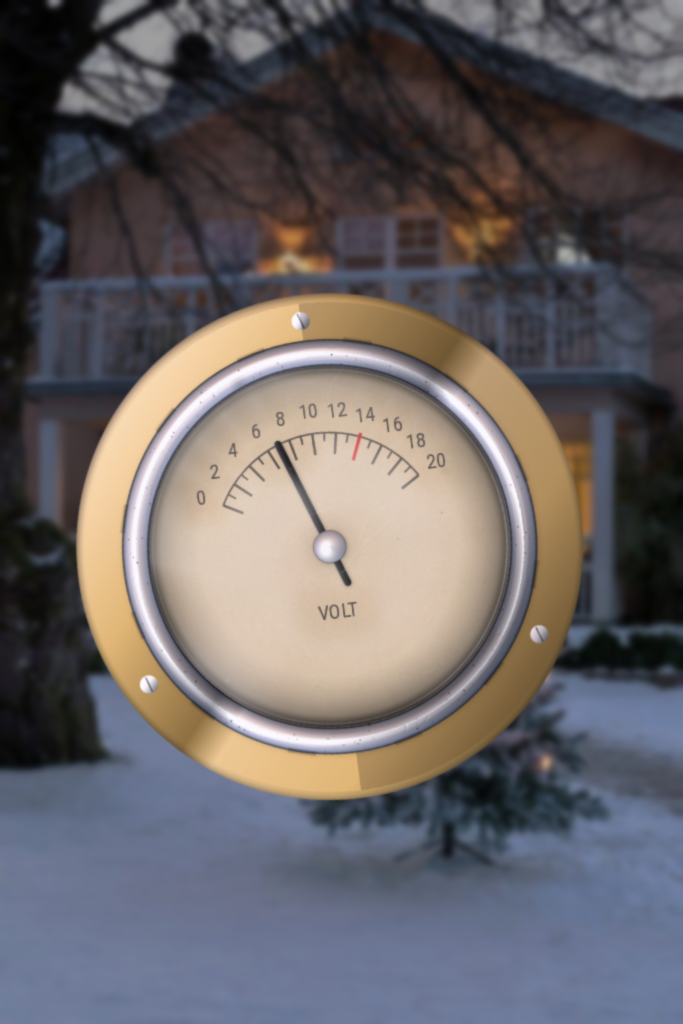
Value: 7 V
